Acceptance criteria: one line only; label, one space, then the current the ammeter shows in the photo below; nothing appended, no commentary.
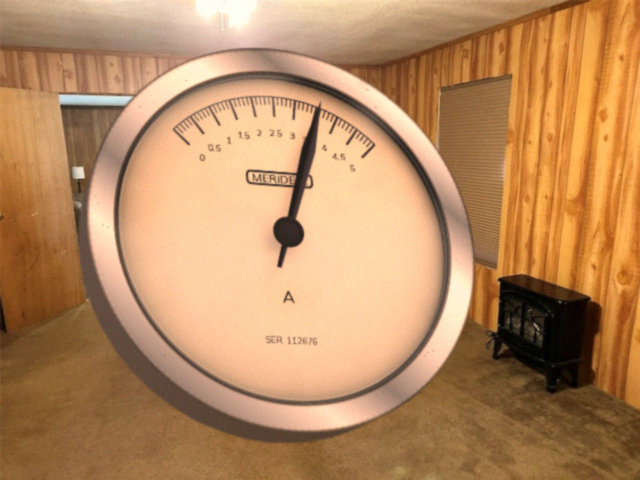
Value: 3.5 A
